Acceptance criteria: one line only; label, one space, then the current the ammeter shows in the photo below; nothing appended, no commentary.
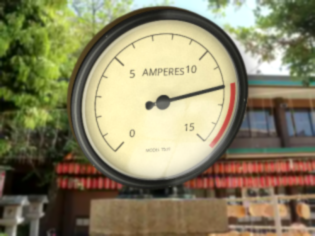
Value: 12 A
